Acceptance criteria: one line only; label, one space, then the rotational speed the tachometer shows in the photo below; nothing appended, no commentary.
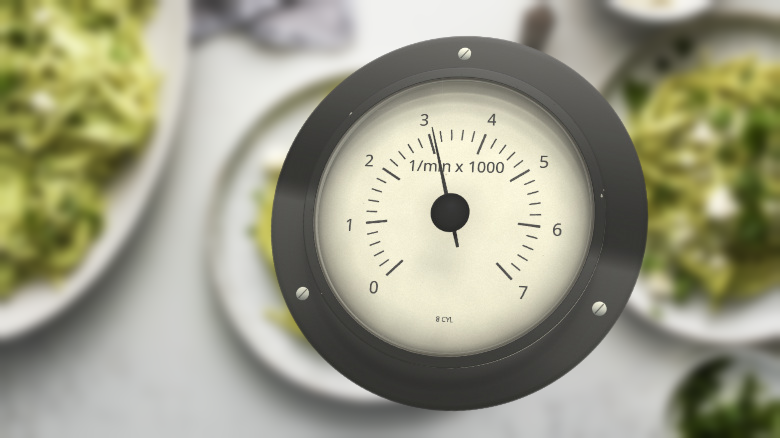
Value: 3100 rpm
